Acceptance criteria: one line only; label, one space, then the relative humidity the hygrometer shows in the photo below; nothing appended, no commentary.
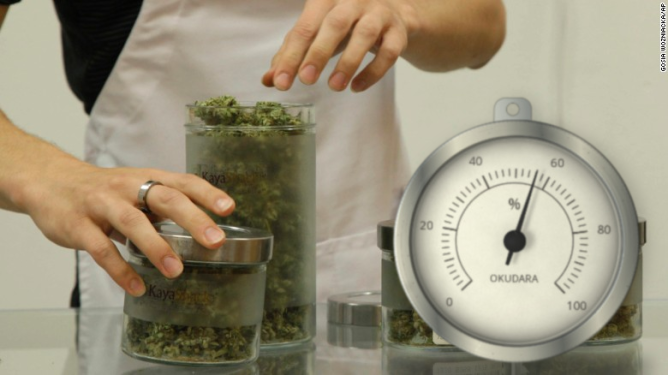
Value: 56 %
